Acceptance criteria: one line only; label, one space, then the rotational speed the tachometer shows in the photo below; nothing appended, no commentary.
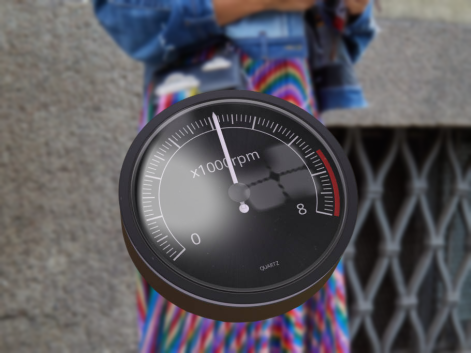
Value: 4100 rpm
